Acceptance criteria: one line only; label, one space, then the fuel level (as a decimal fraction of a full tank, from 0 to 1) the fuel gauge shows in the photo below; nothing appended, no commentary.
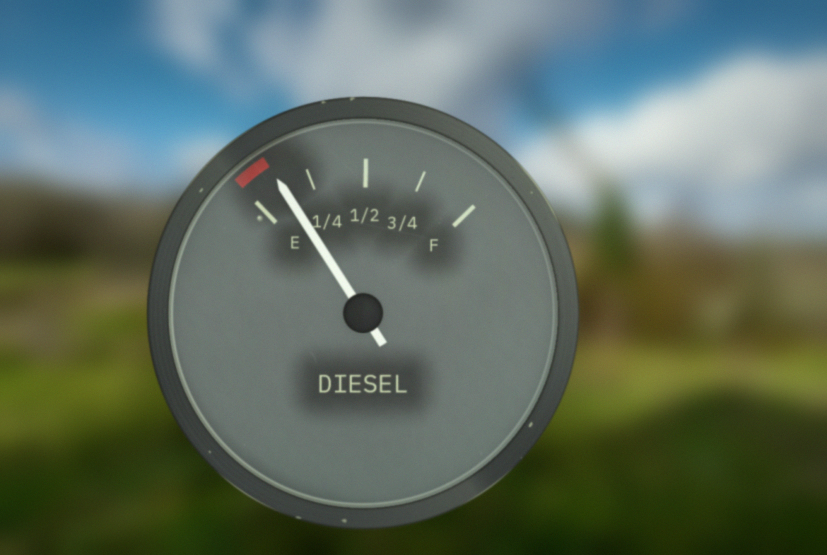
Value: 0.125
